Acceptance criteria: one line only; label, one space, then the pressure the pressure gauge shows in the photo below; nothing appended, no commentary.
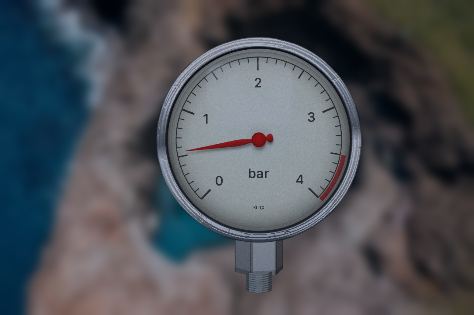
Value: 0.55 bar
